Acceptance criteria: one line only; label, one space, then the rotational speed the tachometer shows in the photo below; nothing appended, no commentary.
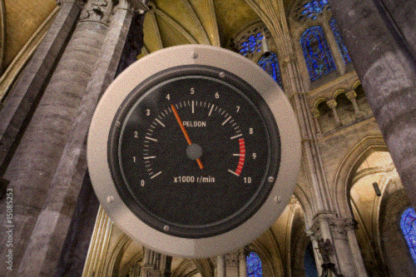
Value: 4000 rpm
